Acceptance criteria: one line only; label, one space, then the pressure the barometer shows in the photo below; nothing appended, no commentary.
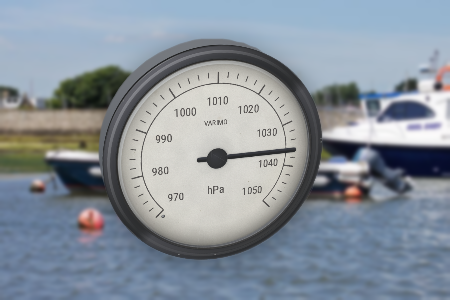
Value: 1036 hPa
